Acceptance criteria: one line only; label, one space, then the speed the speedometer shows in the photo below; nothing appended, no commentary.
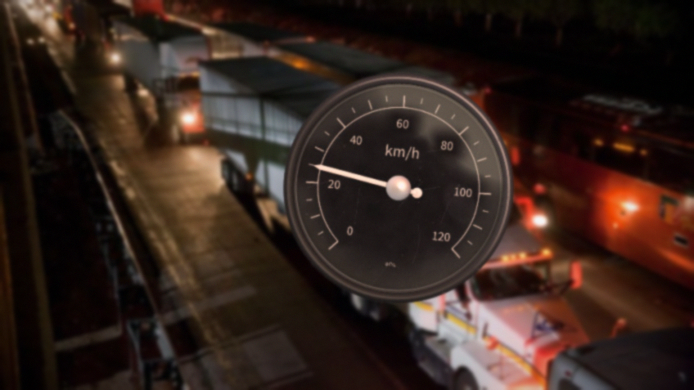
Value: 25 km/h
